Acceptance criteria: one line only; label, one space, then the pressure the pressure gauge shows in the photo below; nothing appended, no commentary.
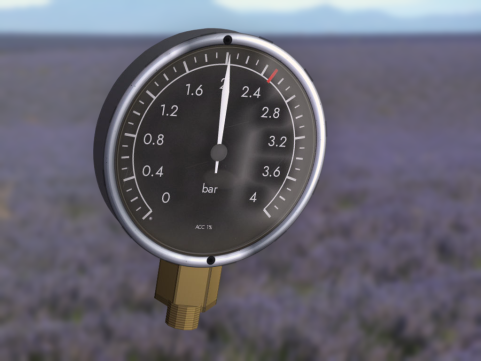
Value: 2 bar
